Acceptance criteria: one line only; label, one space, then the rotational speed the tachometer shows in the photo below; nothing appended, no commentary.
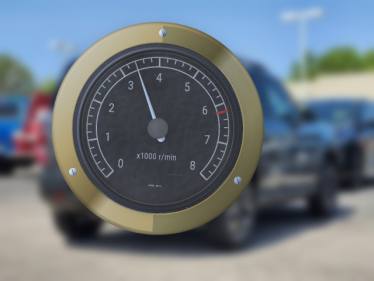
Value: 3400 rpm
